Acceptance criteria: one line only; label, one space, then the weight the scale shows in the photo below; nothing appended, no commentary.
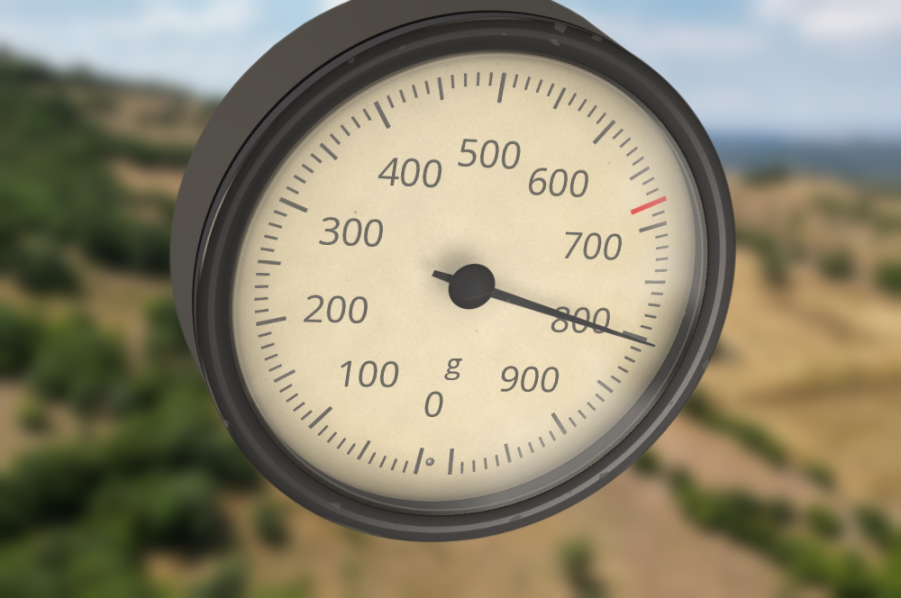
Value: 800 g
